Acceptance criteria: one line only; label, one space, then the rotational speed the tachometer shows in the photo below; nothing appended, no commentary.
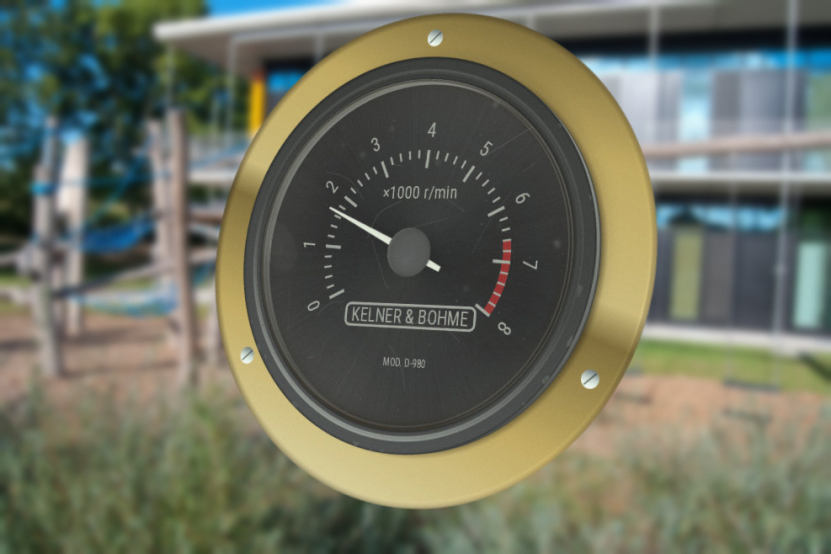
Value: 1700 rpm
